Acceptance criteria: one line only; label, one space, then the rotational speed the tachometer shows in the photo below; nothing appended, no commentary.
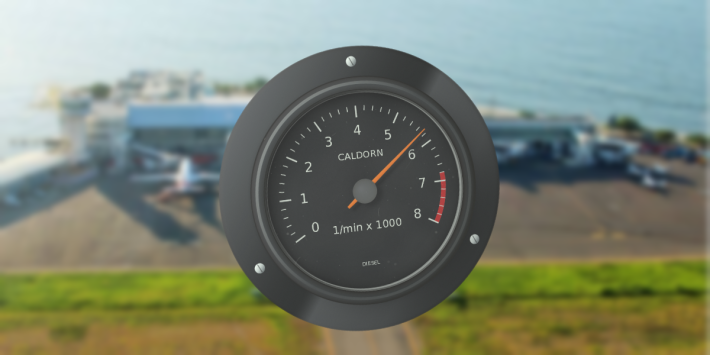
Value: 5700 rpm
